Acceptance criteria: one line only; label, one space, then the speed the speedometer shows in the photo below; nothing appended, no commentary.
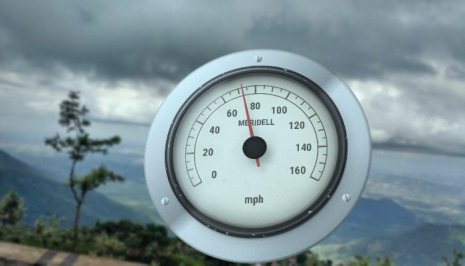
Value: 72.5 mph
